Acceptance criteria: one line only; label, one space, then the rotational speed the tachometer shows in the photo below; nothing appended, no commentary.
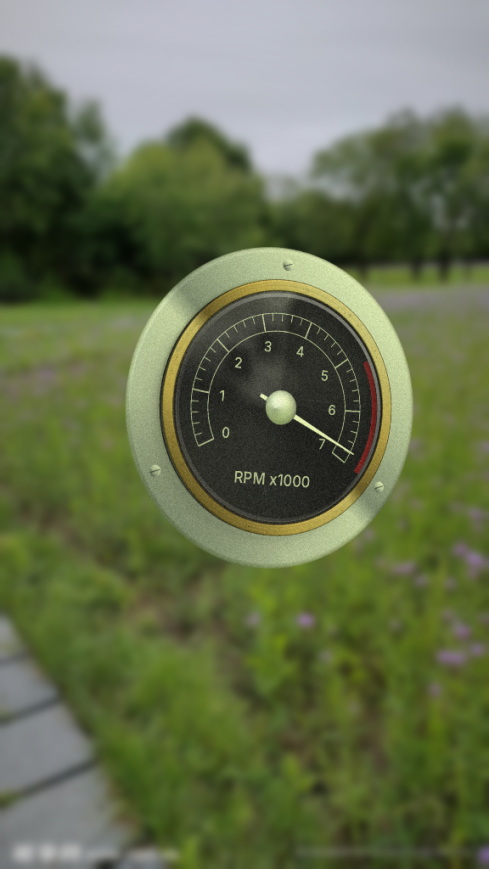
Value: 6800 rpm
